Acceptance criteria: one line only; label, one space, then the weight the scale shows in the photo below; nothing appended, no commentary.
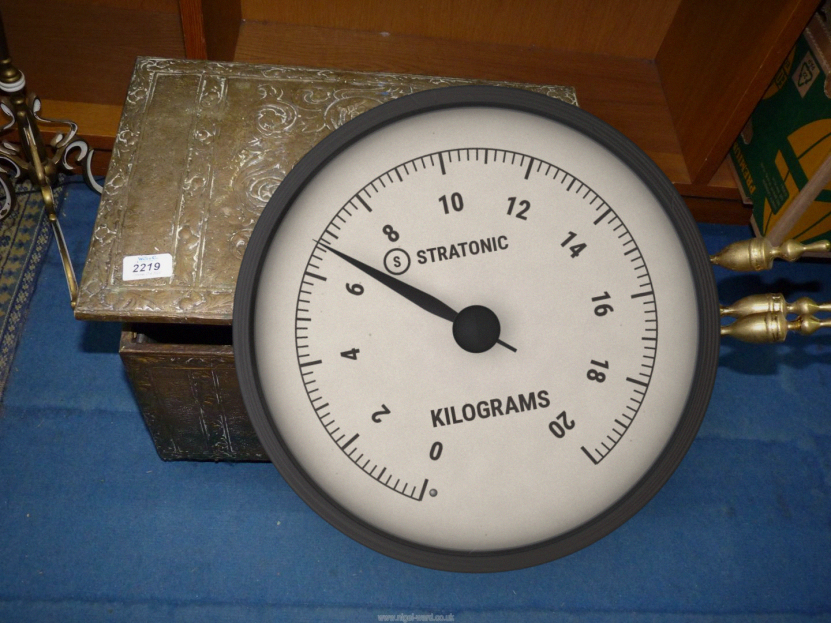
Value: 6.7 kg
